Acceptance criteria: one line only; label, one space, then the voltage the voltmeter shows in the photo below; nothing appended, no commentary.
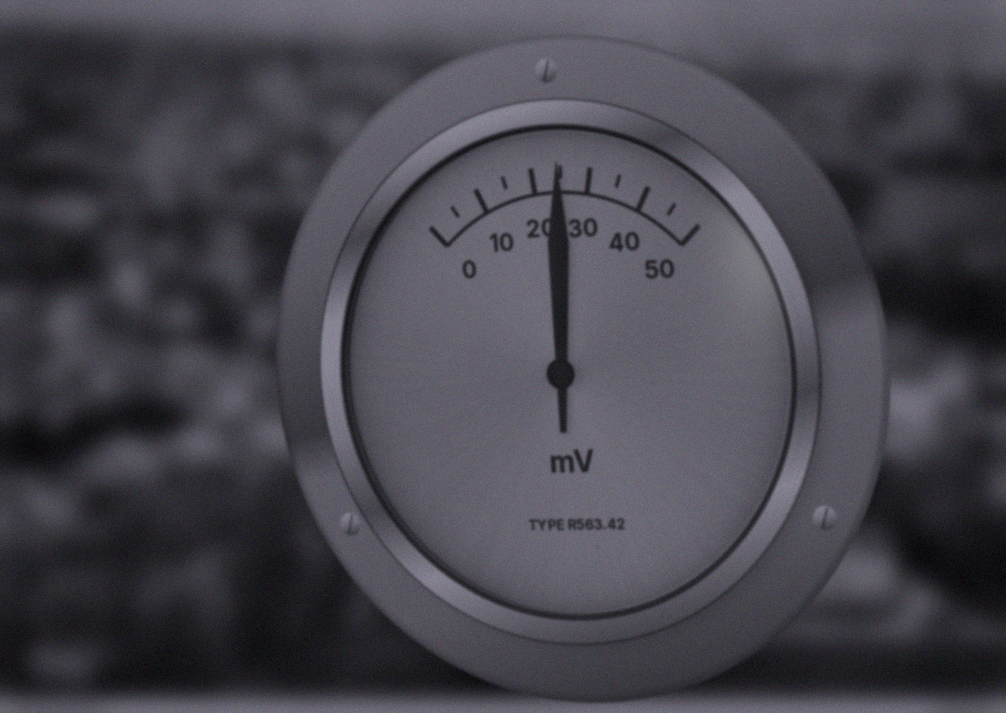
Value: 25 mV
